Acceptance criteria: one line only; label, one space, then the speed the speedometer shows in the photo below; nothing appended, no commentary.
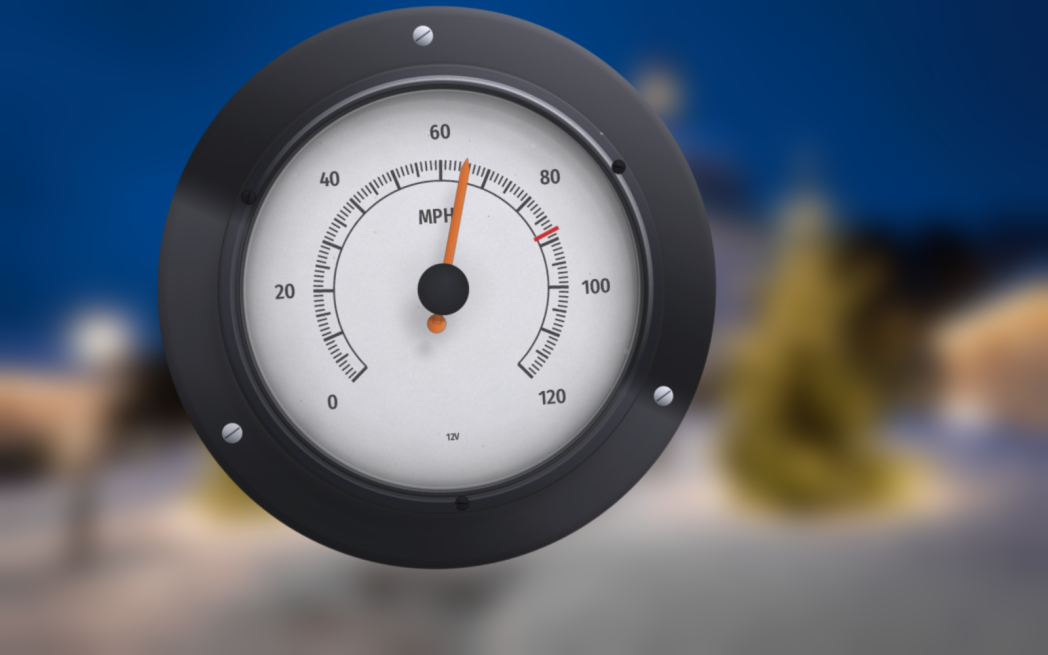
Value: 65 mph
